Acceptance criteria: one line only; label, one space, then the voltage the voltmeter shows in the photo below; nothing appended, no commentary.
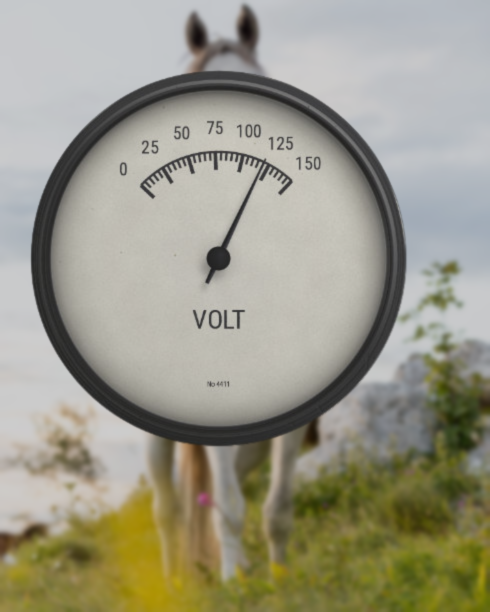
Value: 120 V
